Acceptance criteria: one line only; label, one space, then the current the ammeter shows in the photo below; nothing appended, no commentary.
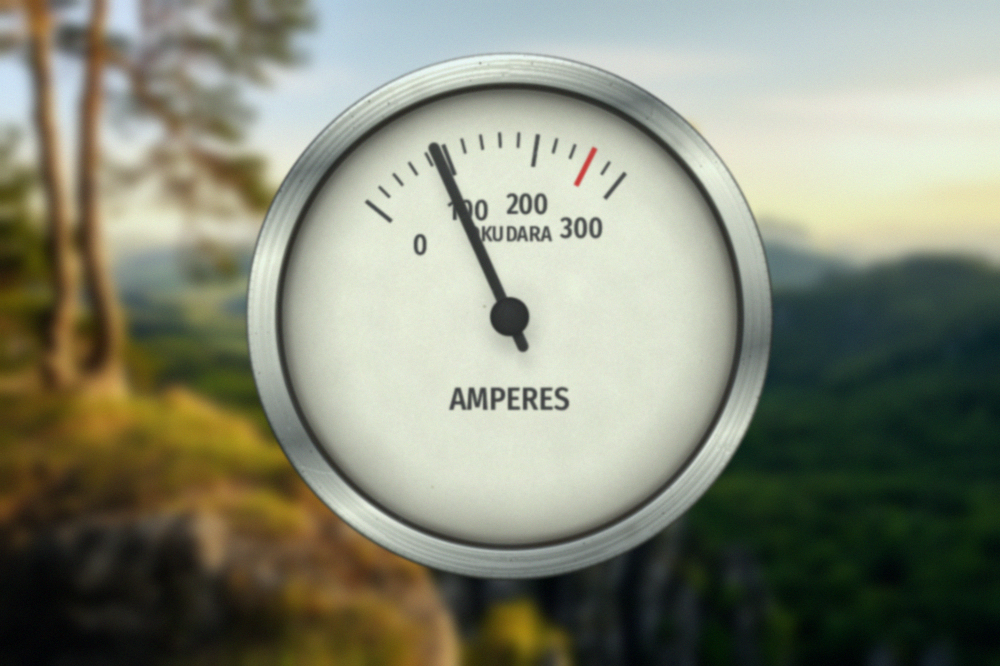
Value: 90 A
